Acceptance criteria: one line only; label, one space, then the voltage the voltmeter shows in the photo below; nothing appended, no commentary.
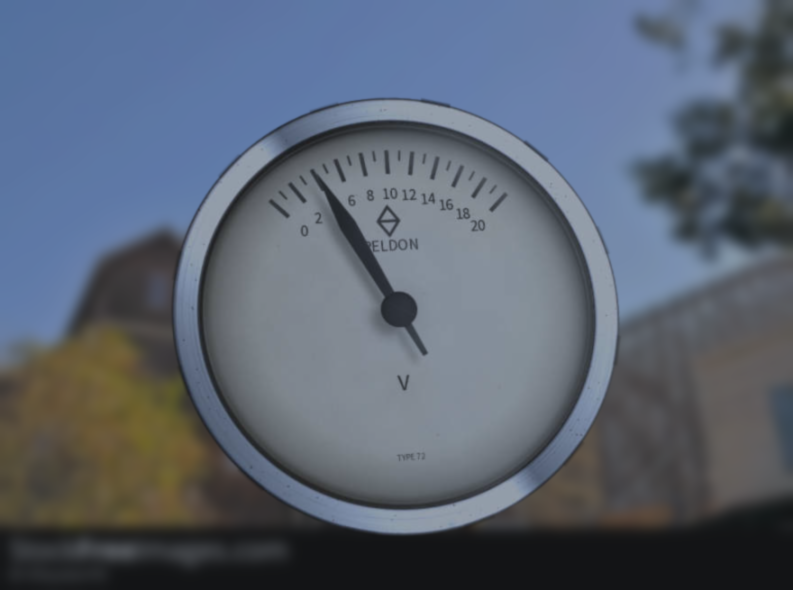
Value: 4 V
